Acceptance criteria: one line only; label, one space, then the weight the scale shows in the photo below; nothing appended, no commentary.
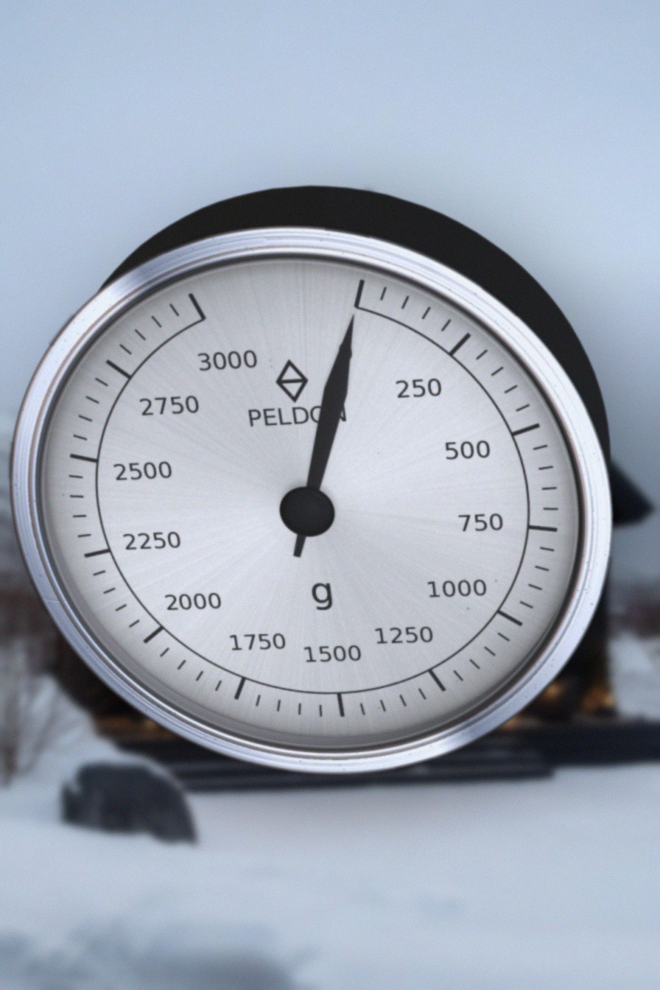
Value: 0 g
